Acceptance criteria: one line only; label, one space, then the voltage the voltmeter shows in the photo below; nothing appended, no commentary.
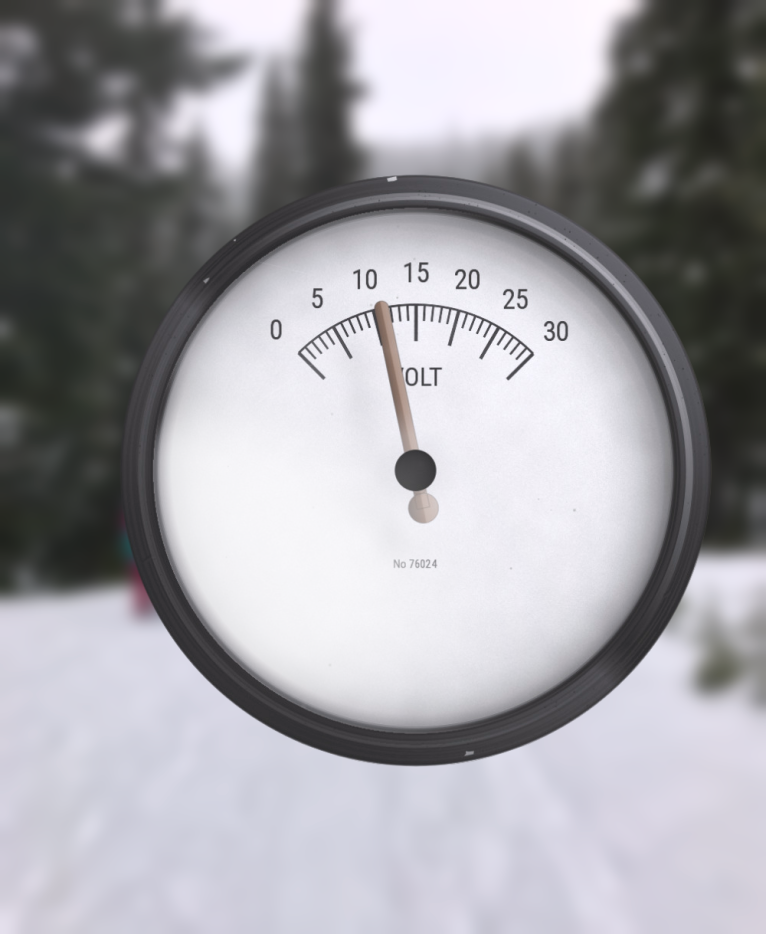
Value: 11 V
